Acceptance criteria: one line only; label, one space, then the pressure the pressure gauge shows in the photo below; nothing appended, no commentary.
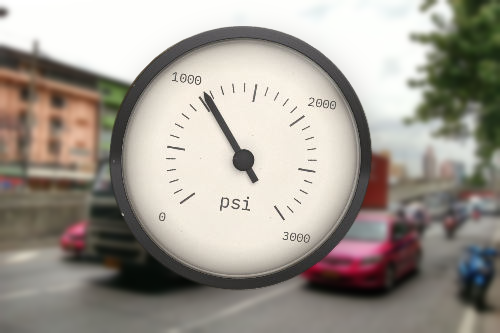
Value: 1050 psi
